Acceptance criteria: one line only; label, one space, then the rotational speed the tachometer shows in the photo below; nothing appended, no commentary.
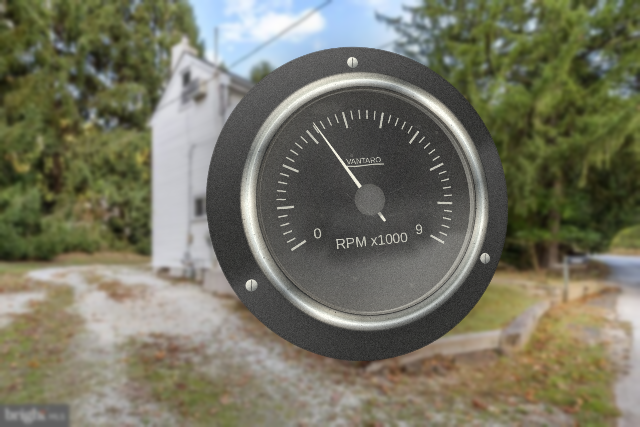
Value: 3200 rpm
